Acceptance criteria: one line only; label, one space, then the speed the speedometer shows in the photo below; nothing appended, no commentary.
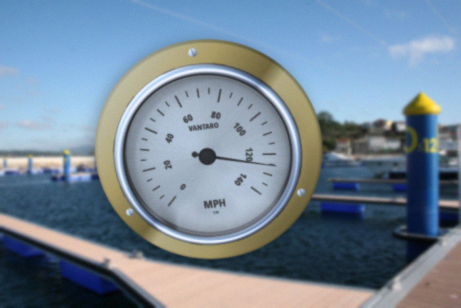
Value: 125 mph
